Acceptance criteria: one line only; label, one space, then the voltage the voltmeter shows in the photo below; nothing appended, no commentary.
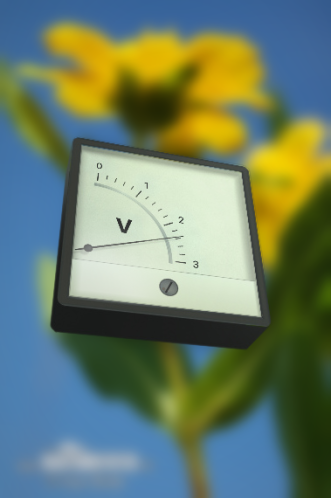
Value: 2.4 V
